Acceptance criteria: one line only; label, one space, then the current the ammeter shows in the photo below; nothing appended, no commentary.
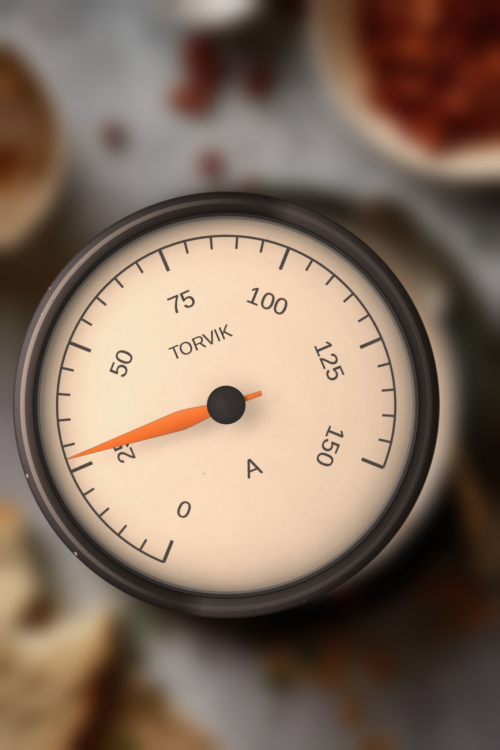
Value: 27.5 A
